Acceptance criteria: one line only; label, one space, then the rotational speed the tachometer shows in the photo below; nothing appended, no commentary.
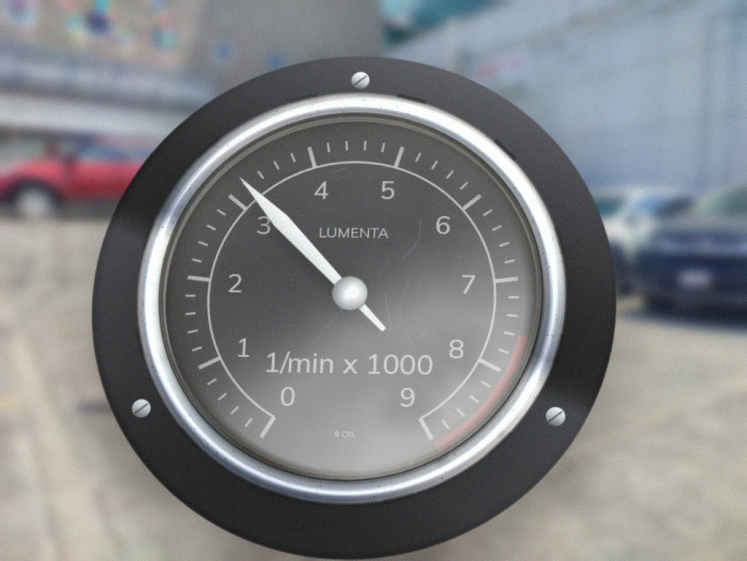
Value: 3200 rpm
